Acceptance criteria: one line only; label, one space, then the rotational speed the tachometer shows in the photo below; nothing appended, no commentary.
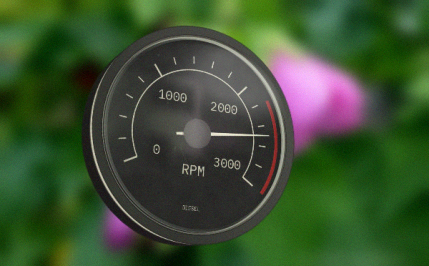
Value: 2500 rpm
